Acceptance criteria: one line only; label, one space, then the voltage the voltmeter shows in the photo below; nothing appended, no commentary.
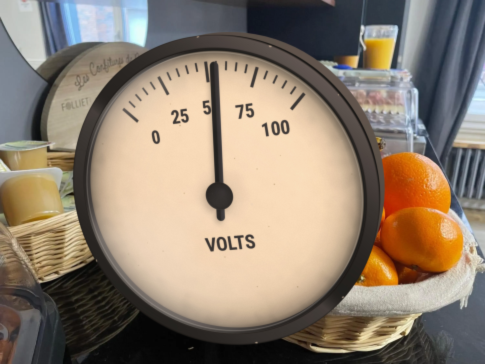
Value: 55 V
